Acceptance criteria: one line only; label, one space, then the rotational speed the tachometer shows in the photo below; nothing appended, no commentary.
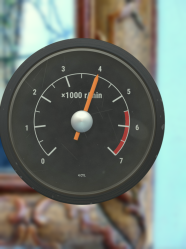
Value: 4000 rpm
